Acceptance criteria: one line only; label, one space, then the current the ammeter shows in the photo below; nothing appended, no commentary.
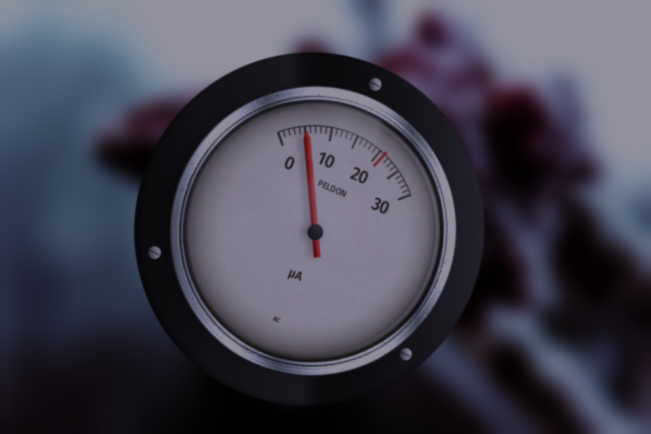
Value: 5 µA
